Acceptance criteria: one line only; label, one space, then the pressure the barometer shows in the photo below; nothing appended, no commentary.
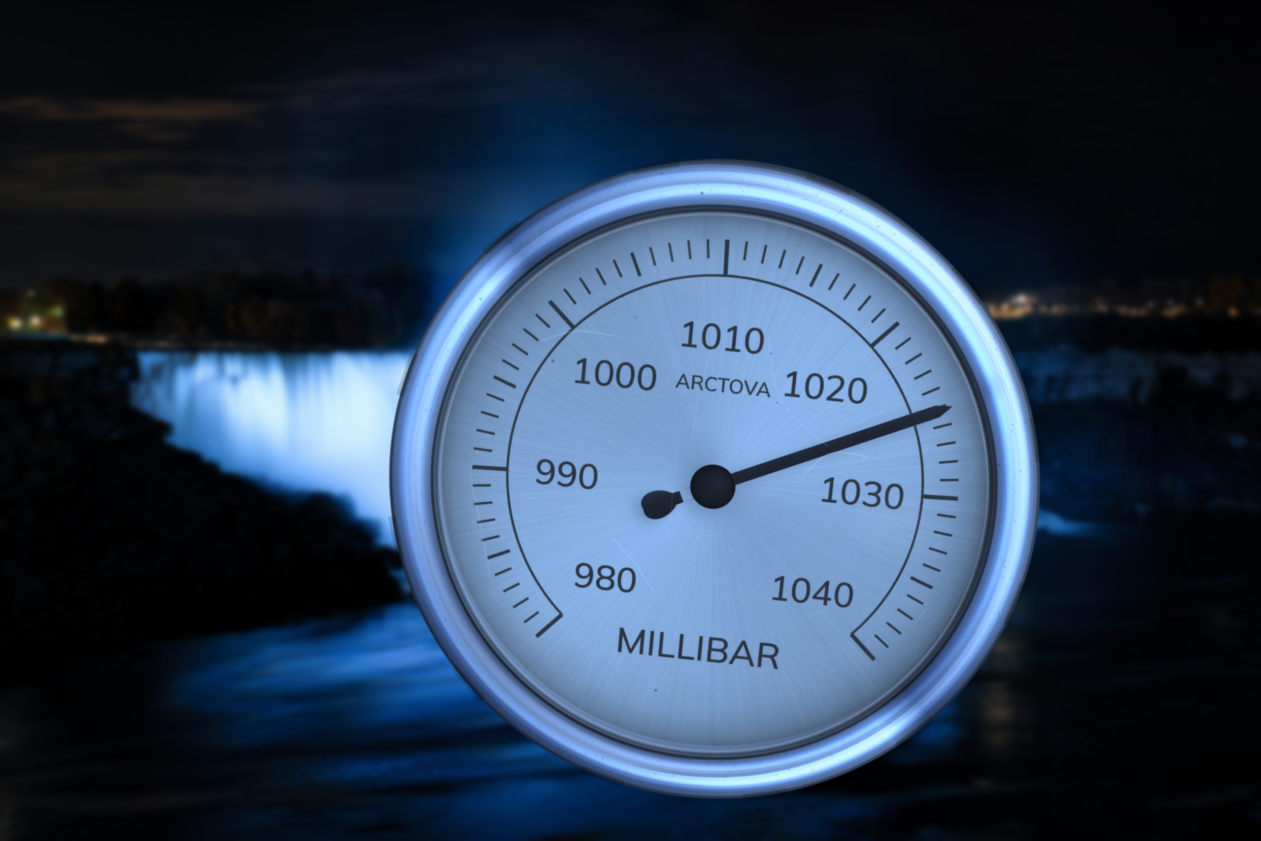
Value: 1025 mbar
